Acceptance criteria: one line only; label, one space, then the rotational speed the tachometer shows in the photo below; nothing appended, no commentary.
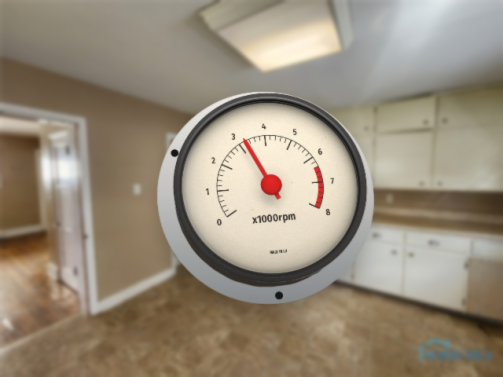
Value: 3200 rpm
